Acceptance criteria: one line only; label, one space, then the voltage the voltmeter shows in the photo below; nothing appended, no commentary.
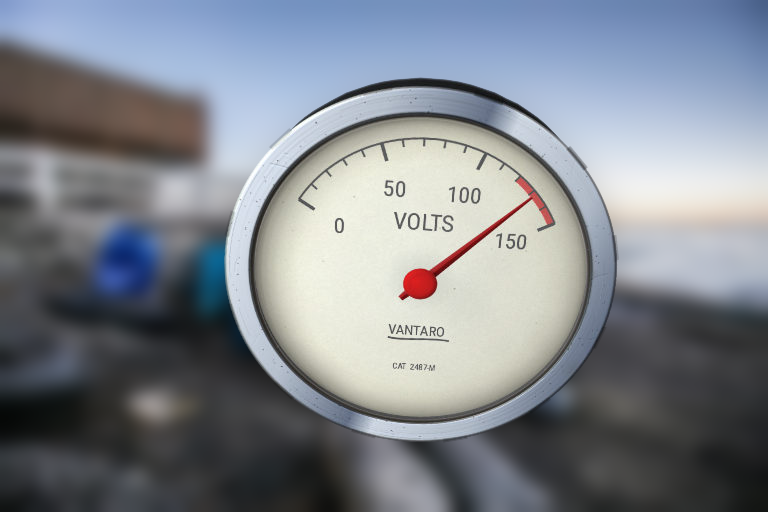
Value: 130 V
